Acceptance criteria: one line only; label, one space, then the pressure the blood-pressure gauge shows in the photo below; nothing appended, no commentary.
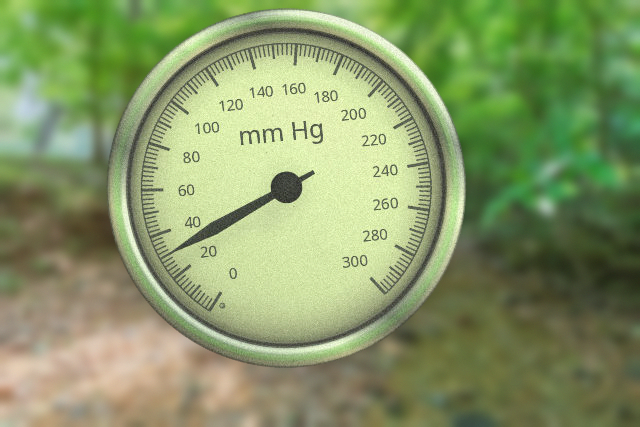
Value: 30 mmHg
